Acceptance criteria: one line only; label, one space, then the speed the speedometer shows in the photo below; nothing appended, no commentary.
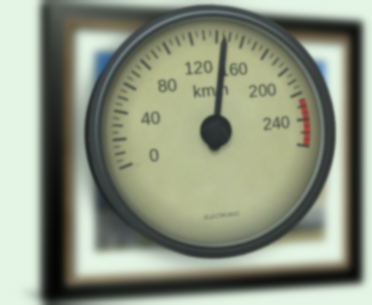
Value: 145 km/h
